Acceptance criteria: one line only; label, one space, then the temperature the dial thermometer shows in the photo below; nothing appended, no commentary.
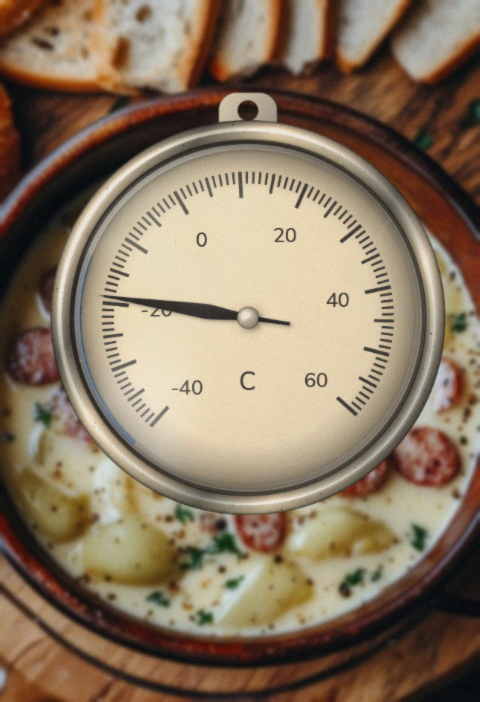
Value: -19 °C
